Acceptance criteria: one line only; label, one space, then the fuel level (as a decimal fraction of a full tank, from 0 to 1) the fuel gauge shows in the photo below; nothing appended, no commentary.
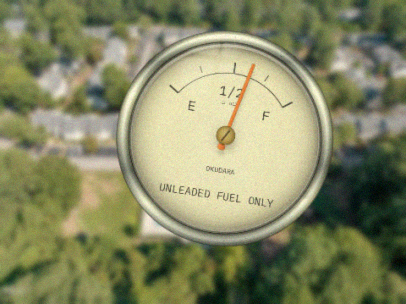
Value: 0.625
